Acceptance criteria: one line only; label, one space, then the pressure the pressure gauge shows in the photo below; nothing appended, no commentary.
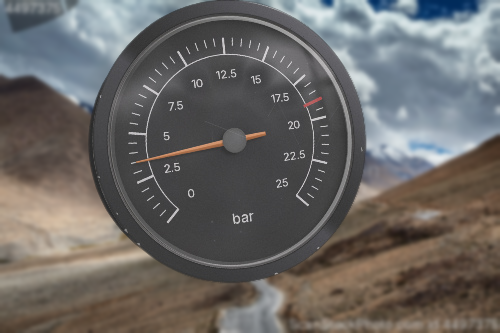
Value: 3.5 bar
